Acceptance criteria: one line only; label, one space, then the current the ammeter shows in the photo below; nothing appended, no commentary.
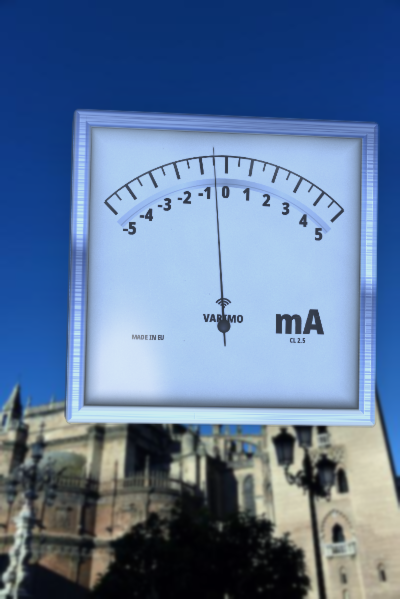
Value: -0.5 mA
